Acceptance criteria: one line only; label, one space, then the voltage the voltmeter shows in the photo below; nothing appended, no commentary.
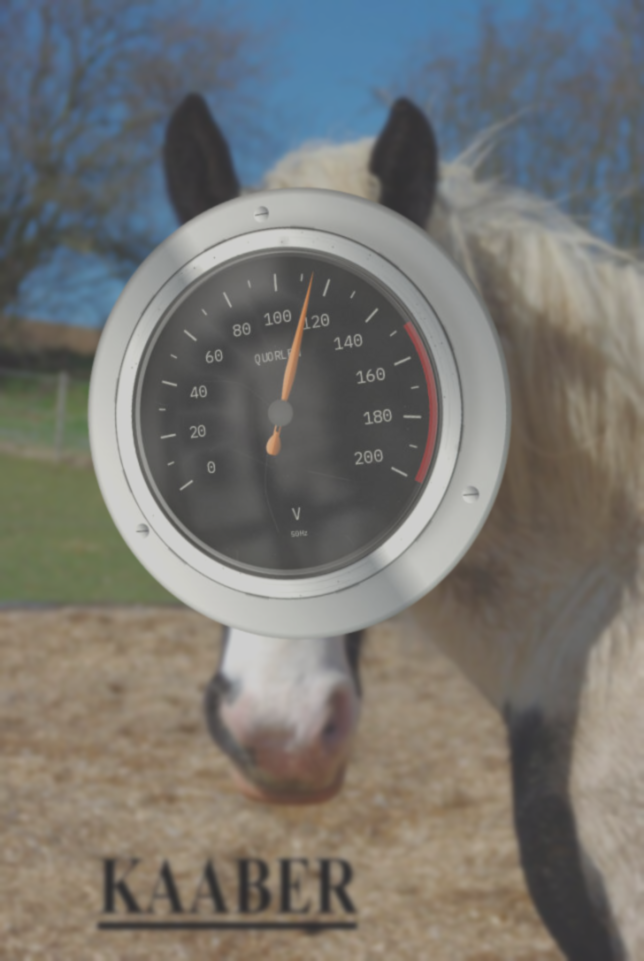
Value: 115 V
